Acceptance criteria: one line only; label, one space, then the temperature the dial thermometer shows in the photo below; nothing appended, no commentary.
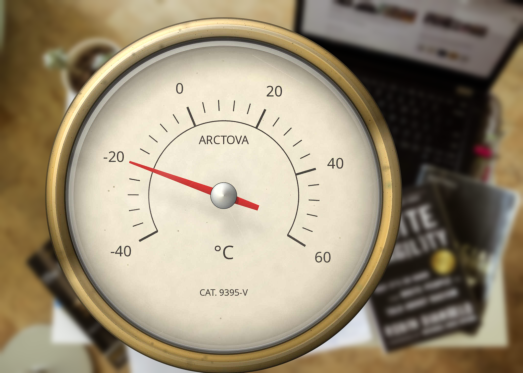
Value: -20 °C
